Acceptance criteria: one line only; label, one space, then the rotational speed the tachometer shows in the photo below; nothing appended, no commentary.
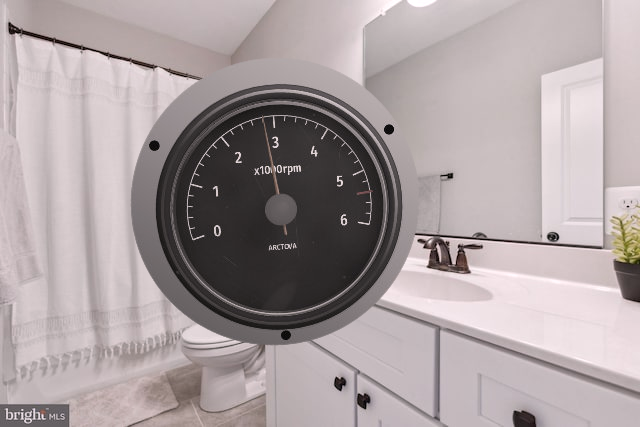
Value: 2800 rpm
